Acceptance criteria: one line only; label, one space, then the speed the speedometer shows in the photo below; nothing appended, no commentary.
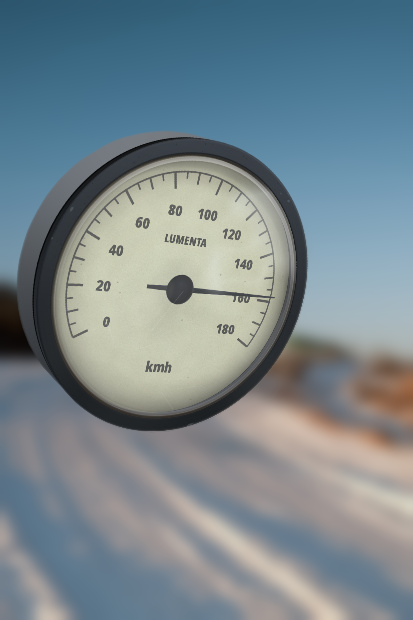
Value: 157.5 km/h
